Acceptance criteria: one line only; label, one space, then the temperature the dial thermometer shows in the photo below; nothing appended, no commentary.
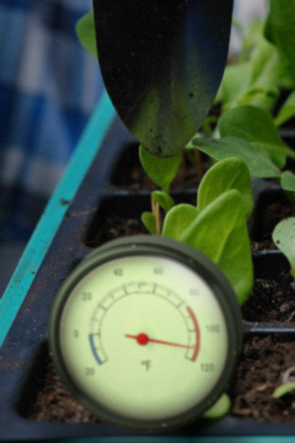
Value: 110 °F
